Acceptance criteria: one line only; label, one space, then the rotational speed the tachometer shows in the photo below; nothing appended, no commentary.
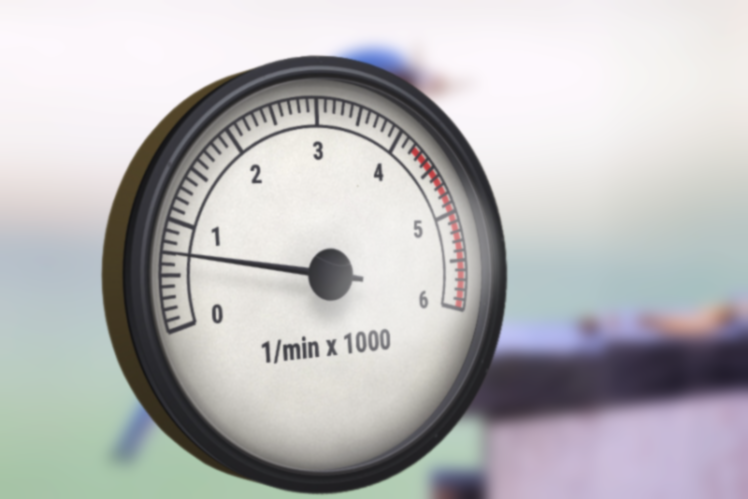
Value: 700 rpm
